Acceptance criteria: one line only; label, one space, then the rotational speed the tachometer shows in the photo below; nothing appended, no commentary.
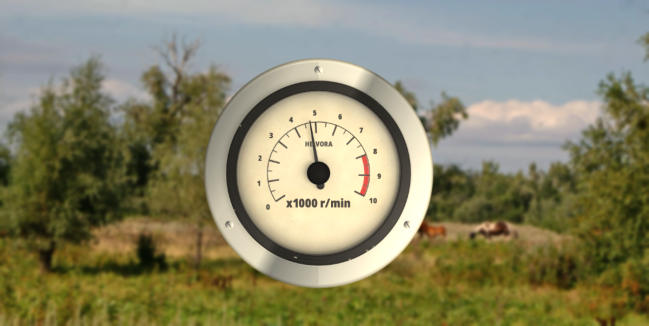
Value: 4750 rpm
